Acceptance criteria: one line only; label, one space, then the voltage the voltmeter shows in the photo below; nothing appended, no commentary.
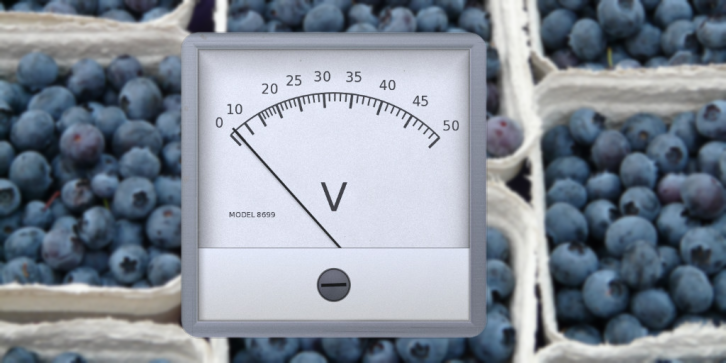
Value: 5 V
